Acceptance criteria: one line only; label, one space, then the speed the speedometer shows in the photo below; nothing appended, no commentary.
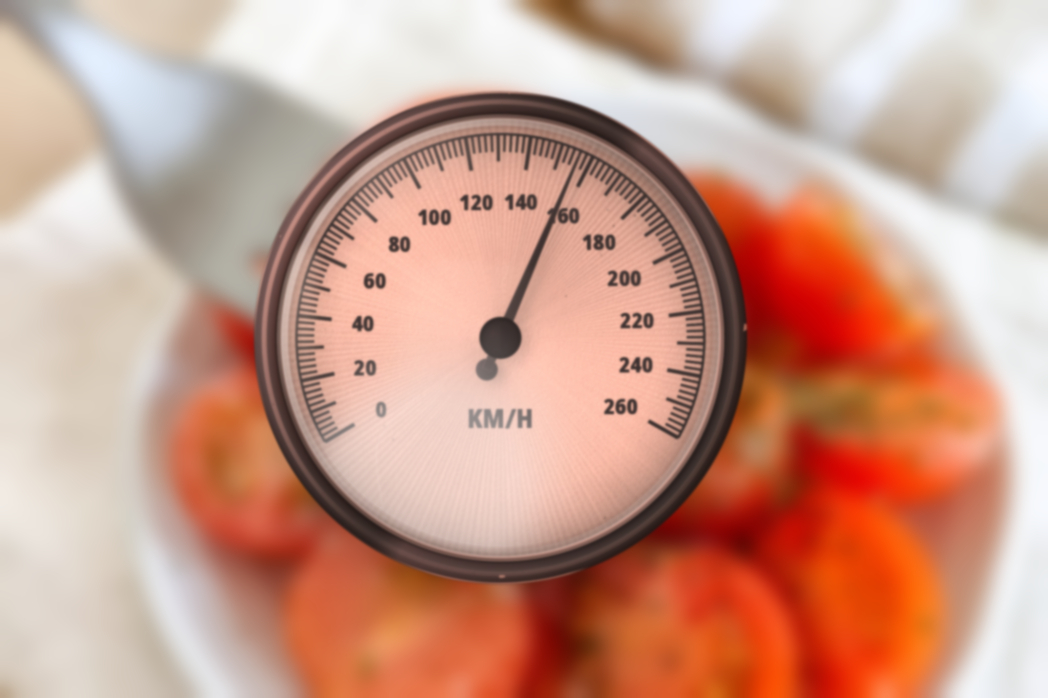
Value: 156 km/h
